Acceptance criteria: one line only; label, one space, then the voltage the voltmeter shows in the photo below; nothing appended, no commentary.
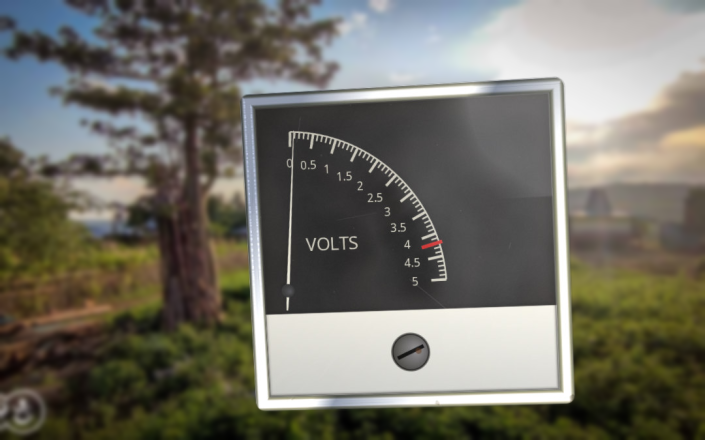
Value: 0.1 V
